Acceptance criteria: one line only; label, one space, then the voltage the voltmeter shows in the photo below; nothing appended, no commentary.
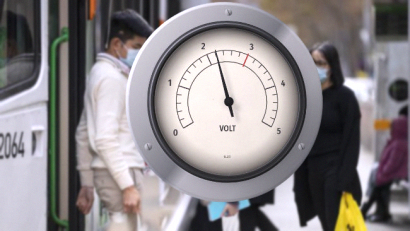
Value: 2.2 V
